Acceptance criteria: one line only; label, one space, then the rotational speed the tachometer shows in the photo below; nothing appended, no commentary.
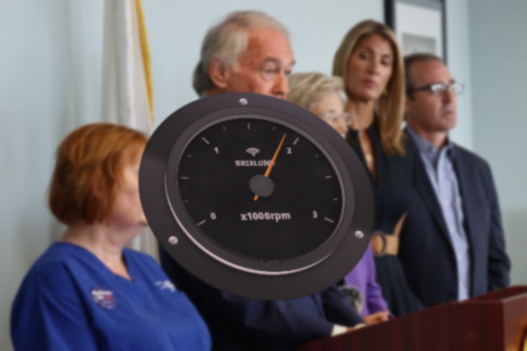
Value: 1875 rpm
